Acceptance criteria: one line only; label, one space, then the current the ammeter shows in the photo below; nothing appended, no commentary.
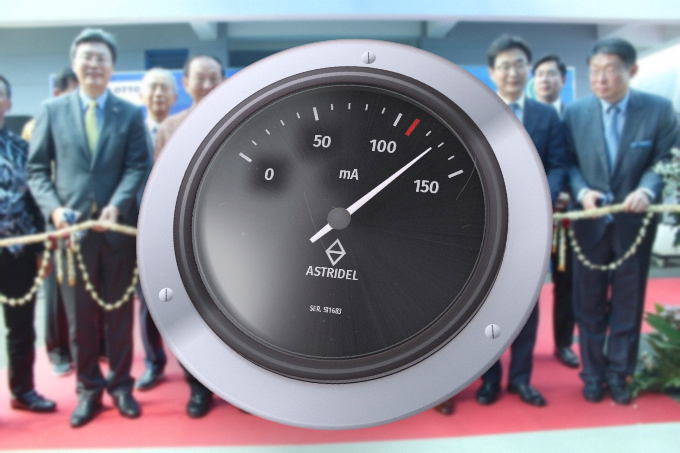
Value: 130 mA
